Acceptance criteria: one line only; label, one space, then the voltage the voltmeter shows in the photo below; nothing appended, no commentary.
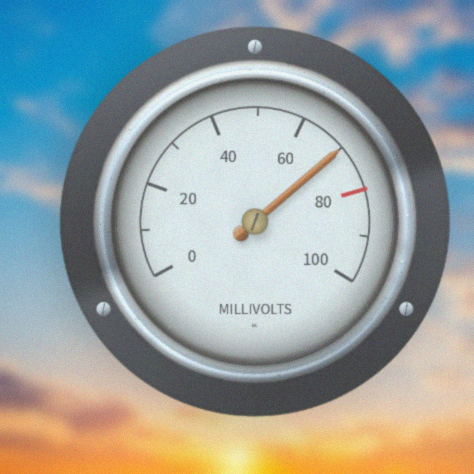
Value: 70 mV
